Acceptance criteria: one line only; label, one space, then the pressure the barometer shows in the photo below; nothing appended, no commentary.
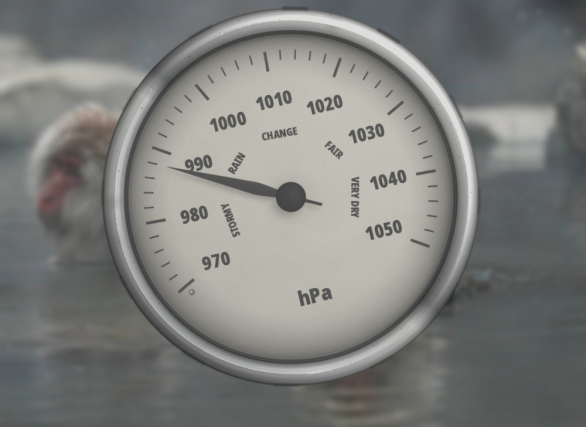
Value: 988 hPa
